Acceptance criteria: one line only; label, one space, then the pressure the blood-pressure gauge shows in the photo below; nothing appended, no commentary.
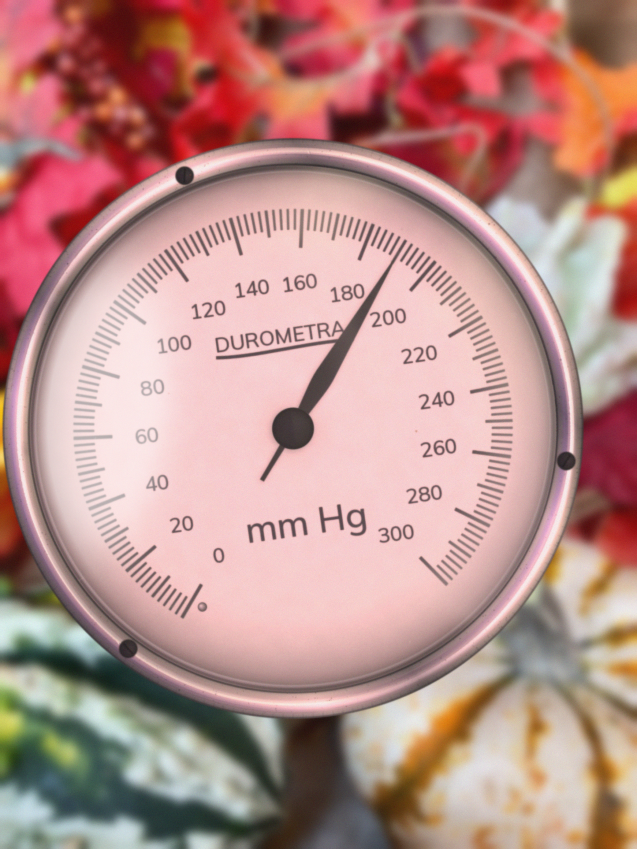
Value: 190 mmHg
